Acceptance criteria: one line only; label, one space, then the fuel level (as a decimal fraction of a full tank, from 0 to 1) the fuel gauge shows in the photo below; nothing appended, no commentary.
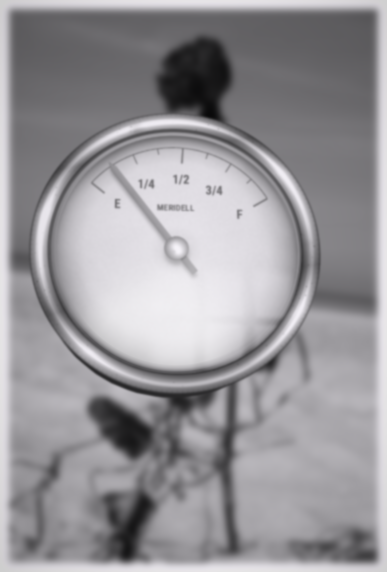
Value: 0.125
